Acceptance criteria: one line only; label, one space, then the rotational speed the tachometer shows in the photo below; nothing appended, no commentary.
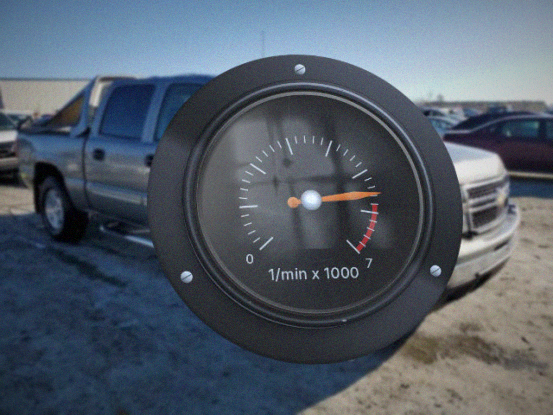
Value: 5600 rpm
